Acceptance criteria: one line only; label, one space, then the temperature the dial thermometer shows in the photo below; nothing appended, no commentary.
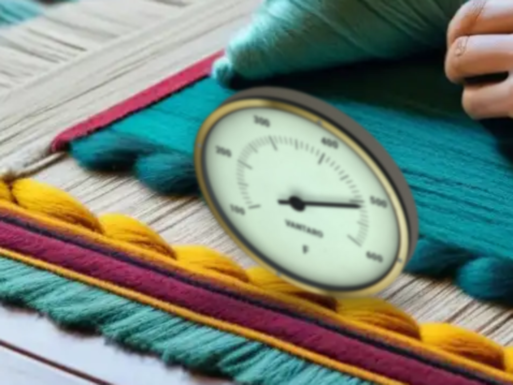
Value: 500 °F
